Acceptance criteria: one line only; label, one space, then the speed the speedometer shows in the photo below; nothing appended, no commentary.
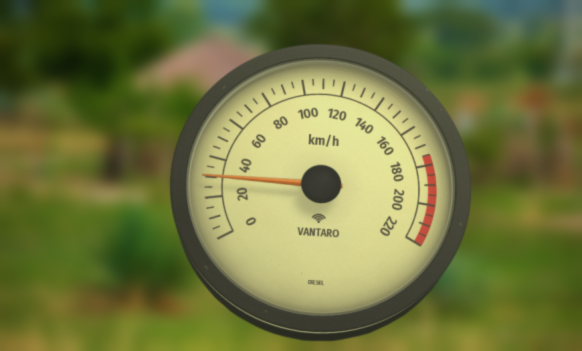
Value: 30 km/h
